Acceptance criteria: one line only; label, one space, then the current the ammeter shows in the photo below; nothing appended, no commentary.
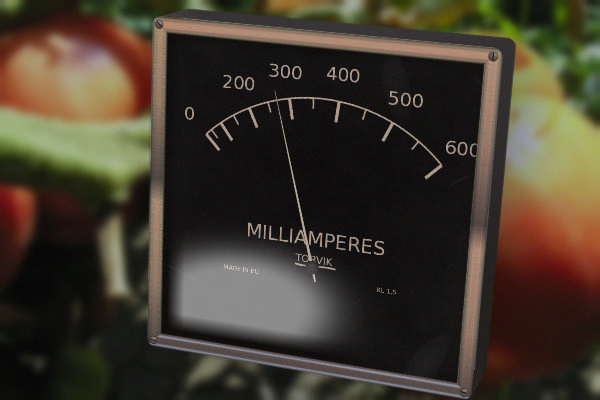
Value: 275 mA
